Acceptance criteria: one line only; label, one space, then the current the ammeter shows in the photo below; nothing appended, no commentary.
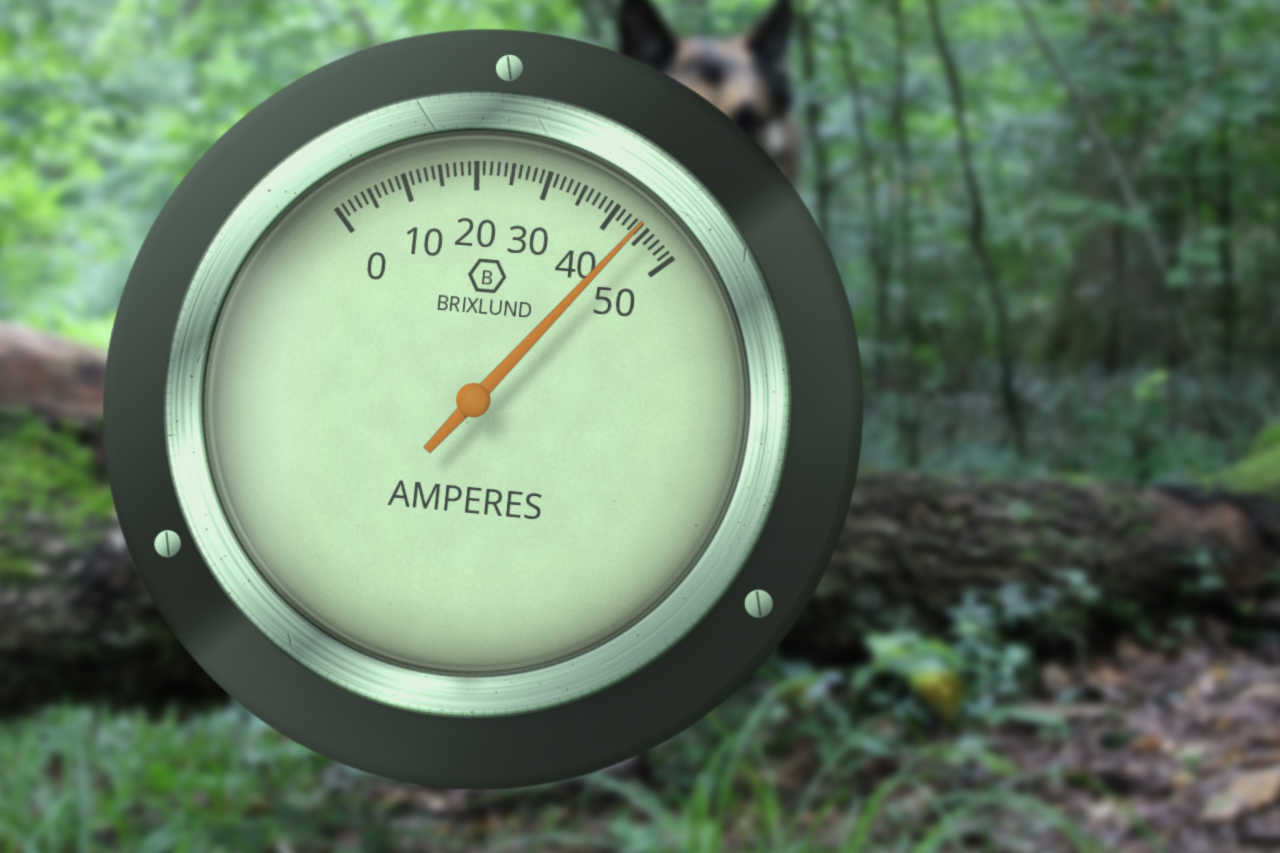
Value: 44 A
